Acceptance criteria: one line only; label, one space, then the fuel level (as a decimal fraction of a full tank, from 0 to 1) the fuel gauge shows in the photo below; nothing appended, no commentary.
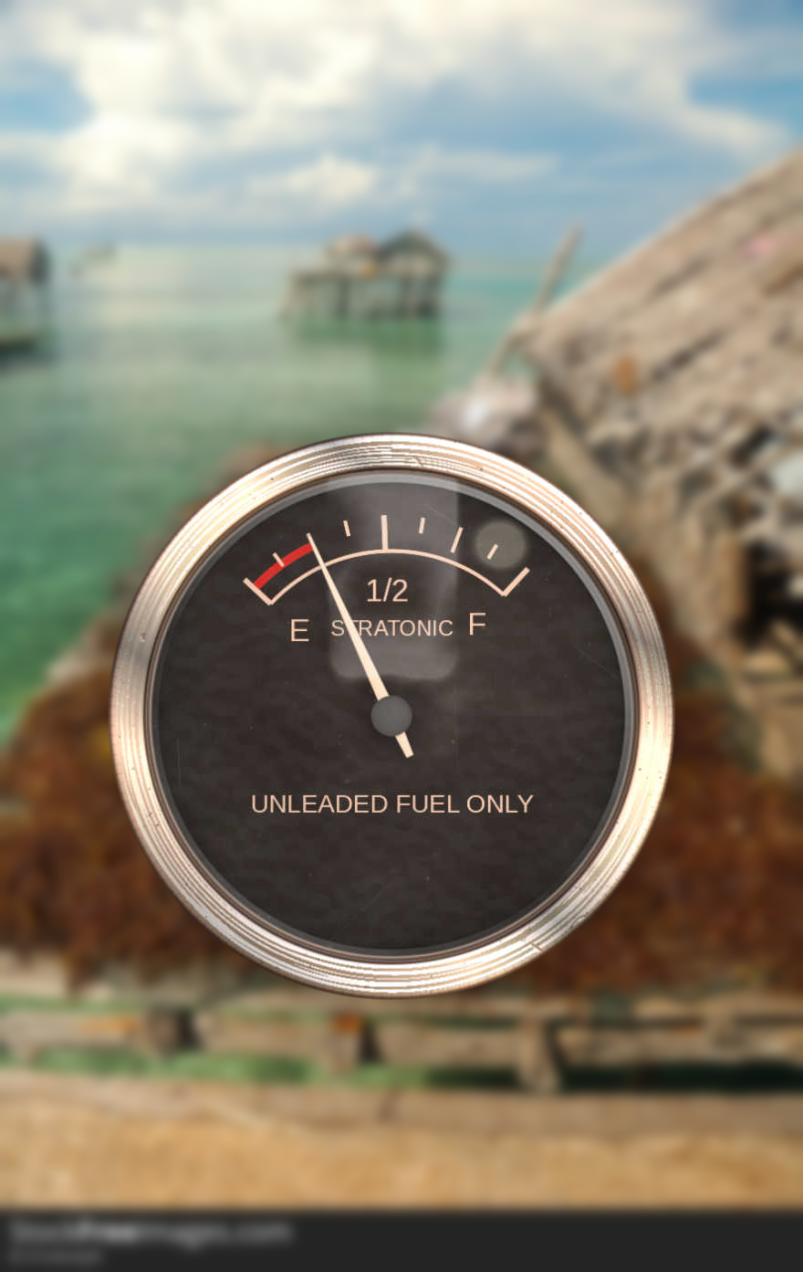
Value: 0.25
